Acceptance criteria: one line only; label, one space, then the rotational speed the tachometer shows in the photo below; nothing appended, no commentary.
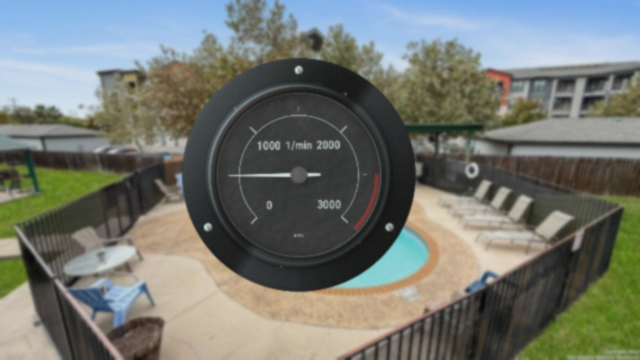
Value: 500 rpm
